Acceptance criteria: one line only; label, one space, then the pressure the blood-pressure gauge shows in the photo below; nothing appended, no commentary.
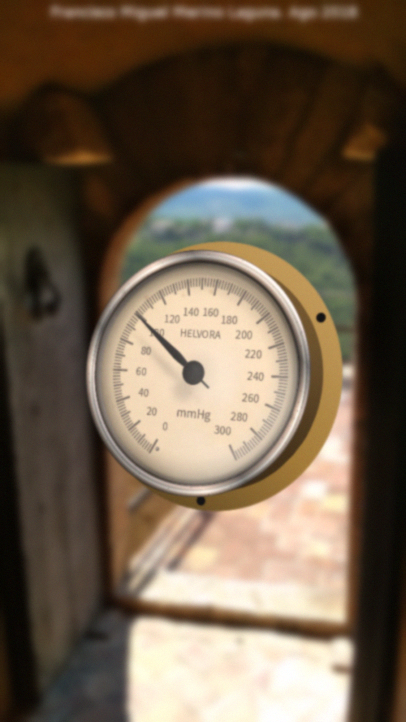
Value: 100 mmHg
